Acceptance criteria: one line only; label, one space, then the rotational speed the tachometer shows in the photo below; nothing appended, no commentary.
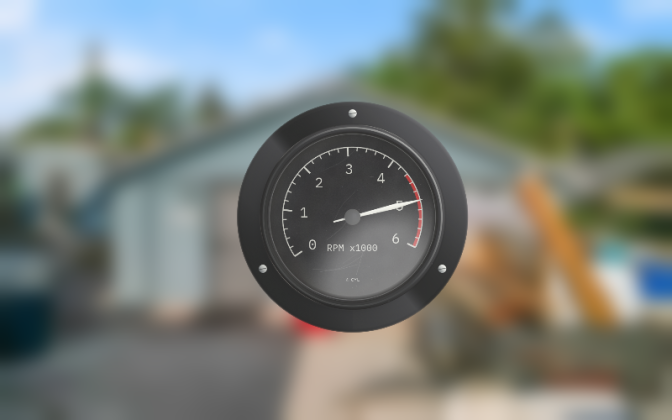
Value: 5000 rpm
